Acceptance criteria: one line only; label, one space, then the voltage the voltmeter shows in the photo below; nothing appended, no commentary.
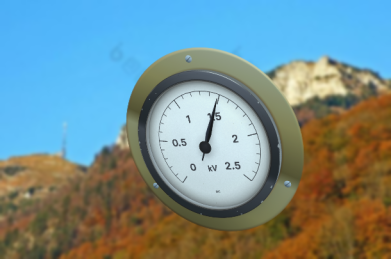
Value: 1.5 kV
